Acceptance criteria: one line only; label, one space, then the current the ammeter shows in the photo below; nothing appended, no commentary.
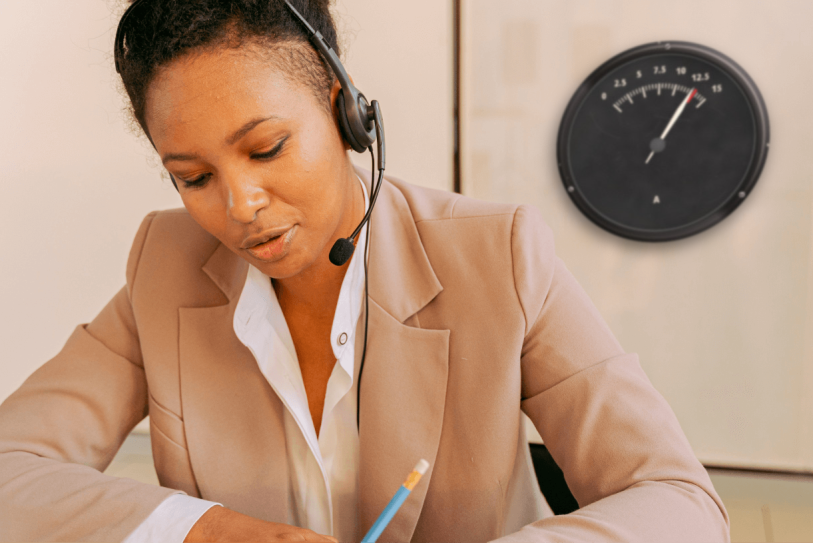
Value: 12.5 A
